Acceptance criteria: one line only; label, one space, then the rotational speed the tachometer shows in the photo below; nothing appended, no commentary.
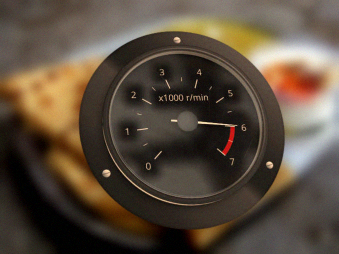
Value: 6000 rpm
